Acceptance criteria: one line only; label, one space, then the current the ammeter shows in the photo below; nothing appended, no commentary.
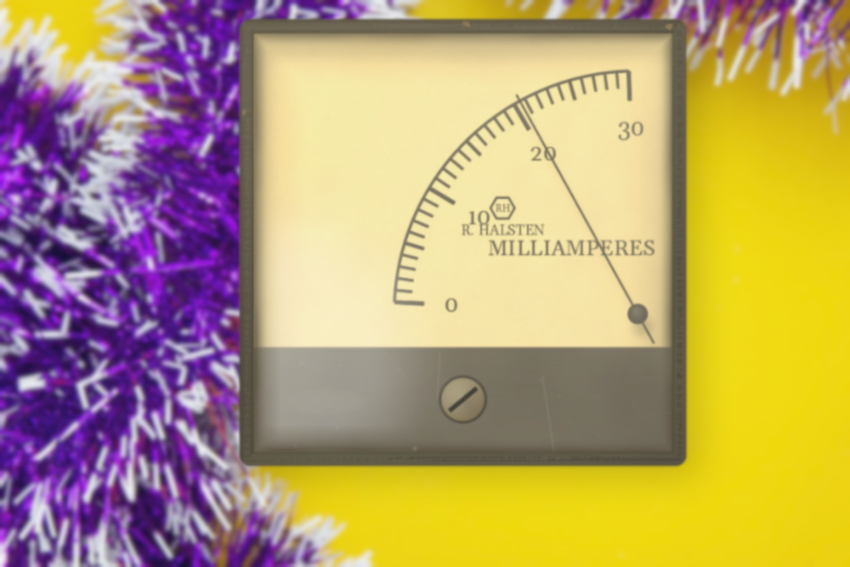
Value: 20.5 mA
